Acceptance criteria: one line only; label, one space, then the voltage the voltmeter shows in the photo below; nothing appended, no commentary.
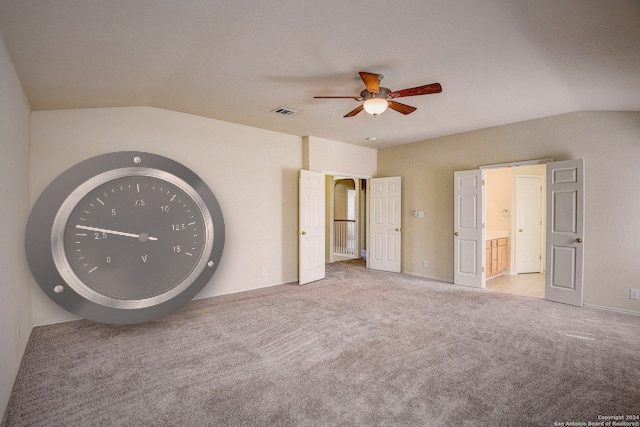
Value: 3 V
